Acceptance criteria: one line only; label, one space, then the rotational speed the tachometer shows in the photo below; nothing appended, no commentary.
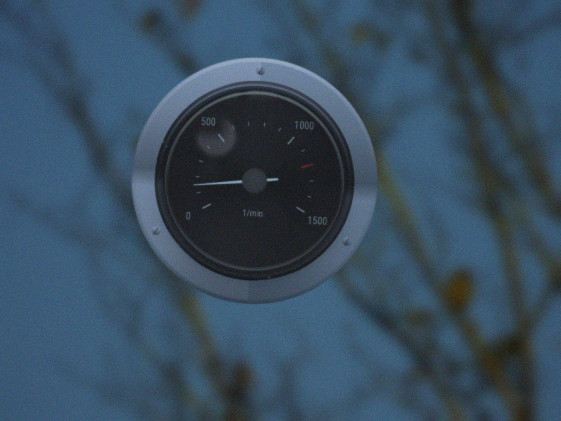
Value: 150 rpm
